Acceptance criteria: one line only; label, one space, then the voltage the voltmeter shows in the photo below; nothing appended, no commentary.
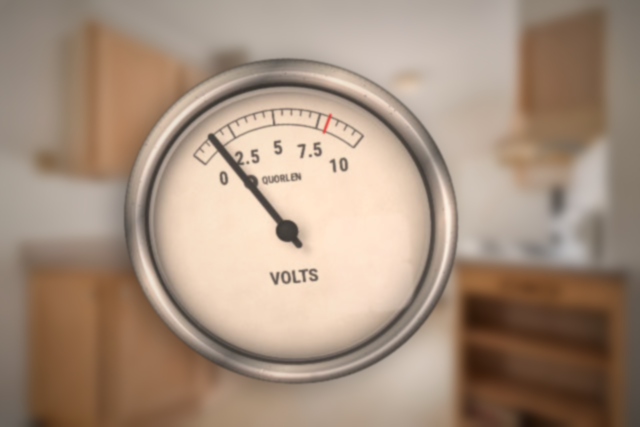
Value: 1.5 V
